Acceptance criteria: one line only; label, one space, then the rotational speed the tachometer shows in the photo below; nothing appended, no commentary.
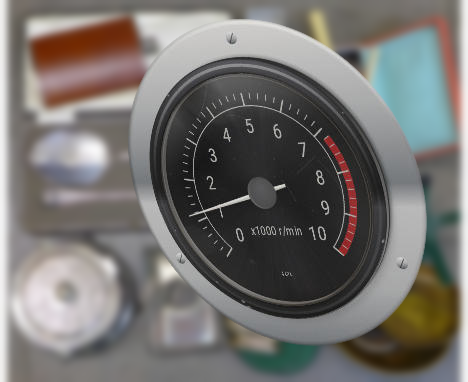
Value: 1200 rpm
